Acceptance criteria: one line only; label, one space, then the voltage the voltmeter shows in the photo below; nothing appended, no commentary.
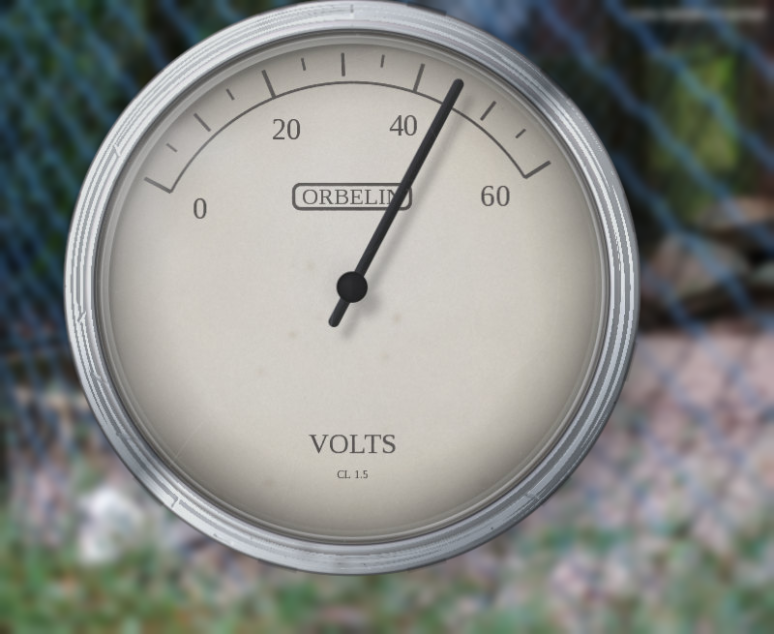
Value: 45 V
